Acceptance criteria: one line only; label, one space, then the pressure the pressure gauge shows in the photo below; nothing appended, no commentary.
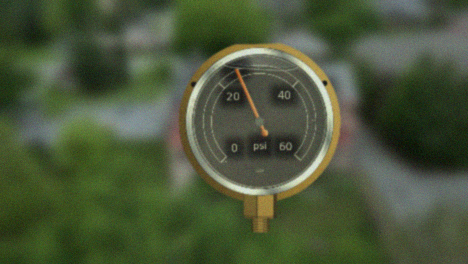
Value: 25 psi
